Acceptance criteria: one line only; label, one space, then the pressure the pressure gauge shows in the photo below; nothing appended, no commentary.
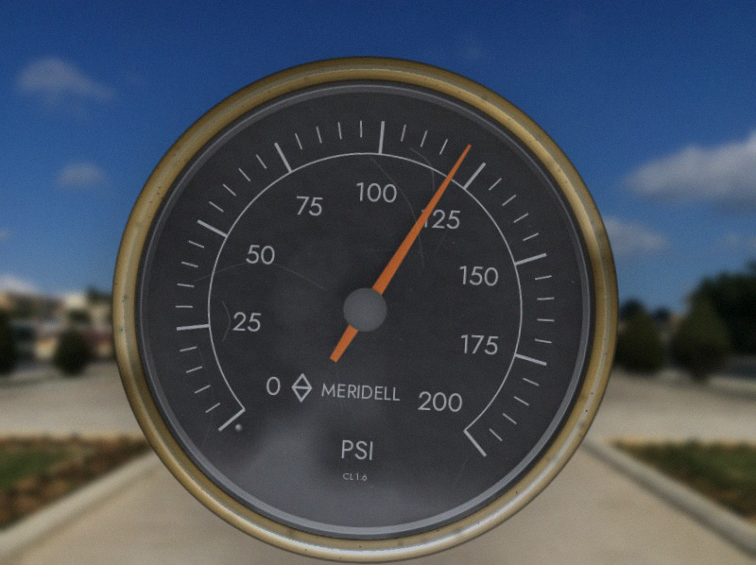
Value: 120 psi
